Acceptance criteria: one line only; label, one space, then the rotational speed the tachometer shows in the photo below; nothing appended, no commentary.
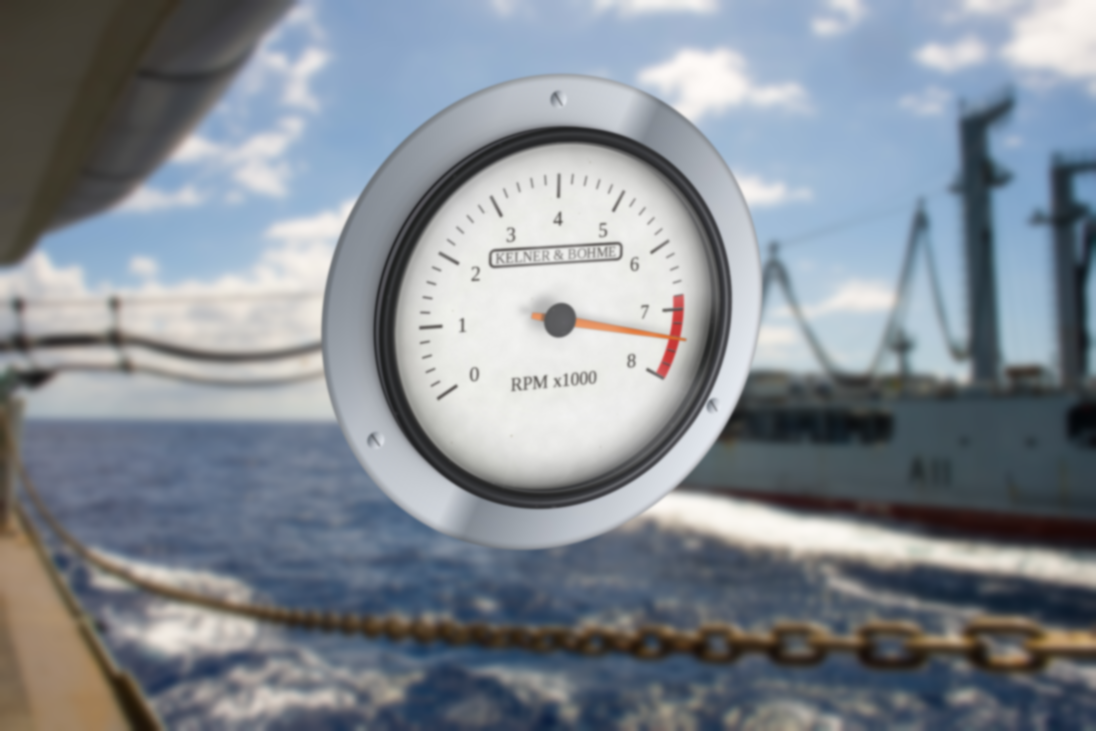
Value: 7400 rpm
